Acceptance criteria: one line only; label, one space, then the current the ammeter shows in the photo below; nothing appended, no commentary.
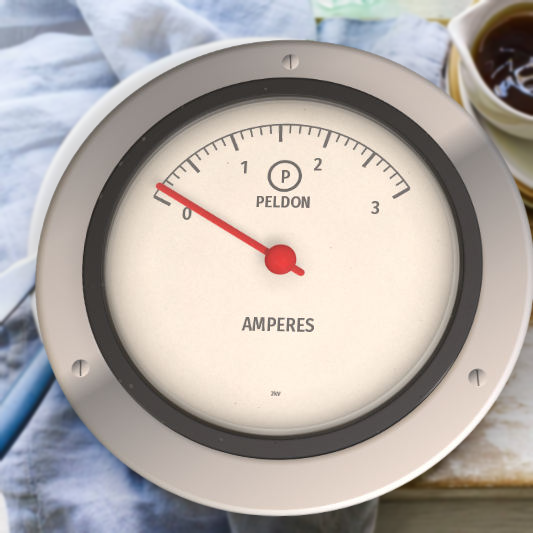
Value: 0.1 A
